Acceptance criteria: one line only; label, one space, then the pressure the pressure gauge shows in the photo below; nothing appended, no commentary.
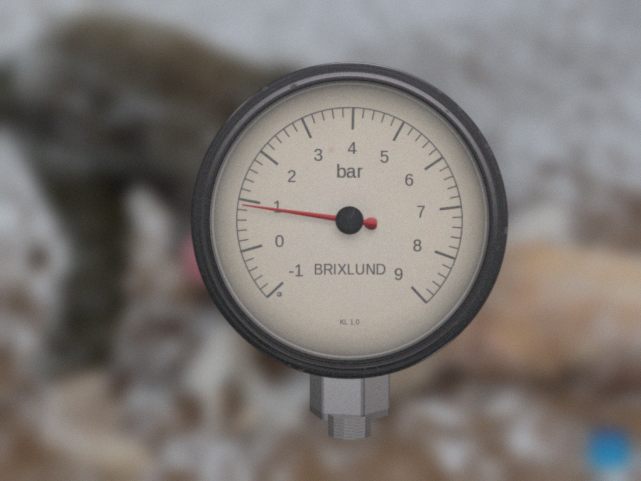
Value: 0.9 bar
